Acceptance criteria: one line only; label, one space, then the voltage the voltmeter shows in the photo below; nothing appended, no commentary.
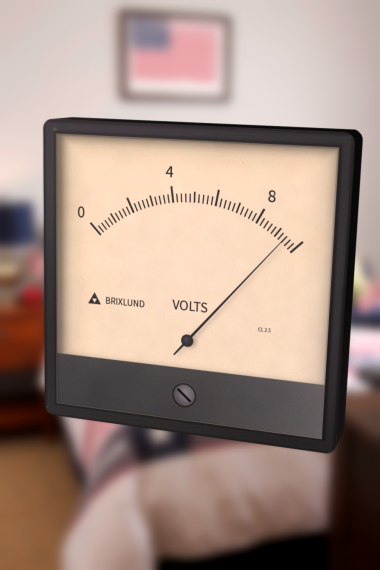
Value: 9.4 V
